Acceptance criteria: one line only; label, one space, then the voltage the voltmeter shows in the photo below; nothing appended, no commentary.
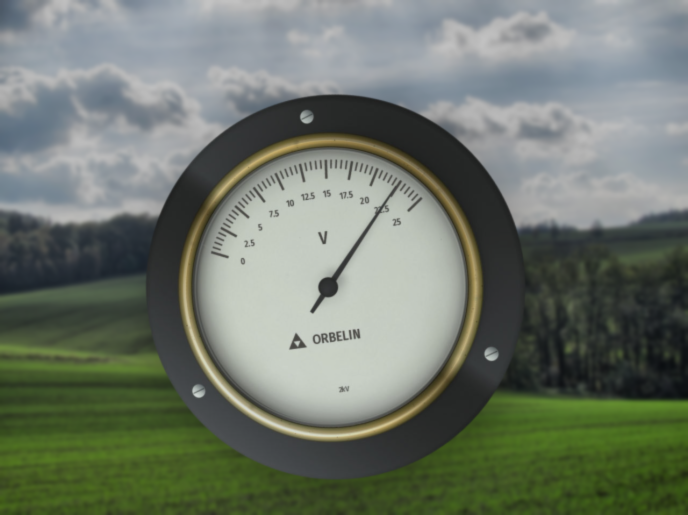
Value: 22.5 V
